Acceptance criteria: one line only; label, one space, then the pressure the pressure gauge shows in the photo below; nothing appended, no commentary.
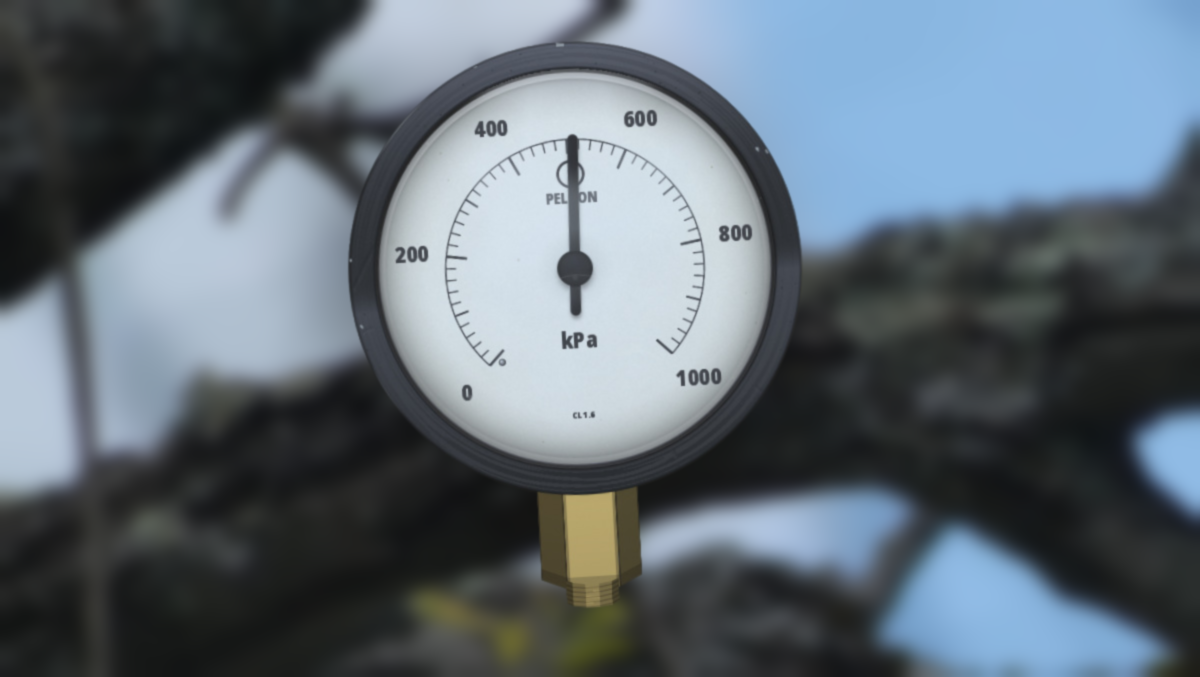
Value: 510 kPa
